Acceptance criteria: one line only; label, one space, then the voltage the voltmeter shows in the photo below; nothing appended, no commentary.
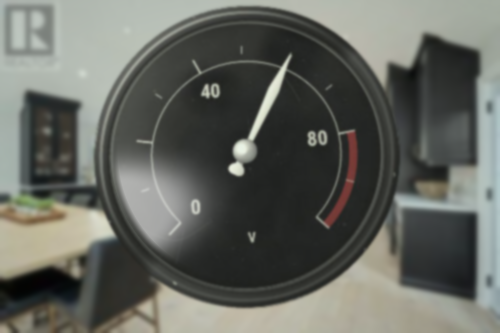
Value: 60 V
